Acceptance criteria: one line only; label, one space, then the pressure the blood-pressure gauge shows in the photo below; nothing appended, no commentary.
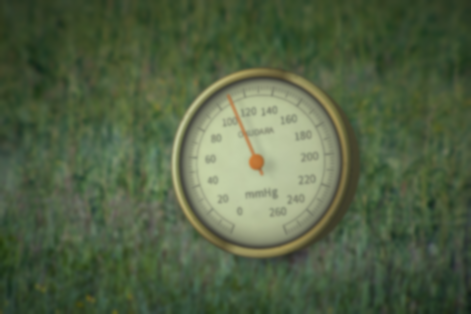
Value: 110 mmHg
